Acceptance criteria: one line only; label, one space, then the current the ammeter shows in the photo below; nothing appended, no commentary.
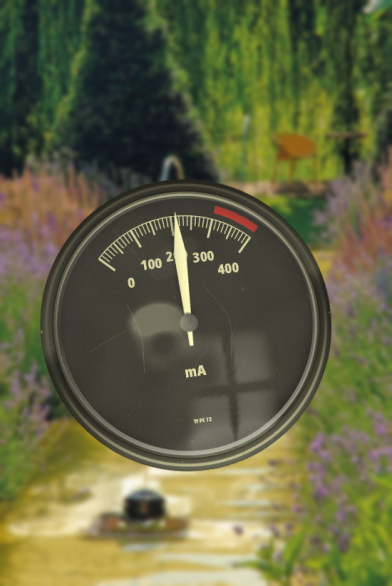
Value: 210 mA
